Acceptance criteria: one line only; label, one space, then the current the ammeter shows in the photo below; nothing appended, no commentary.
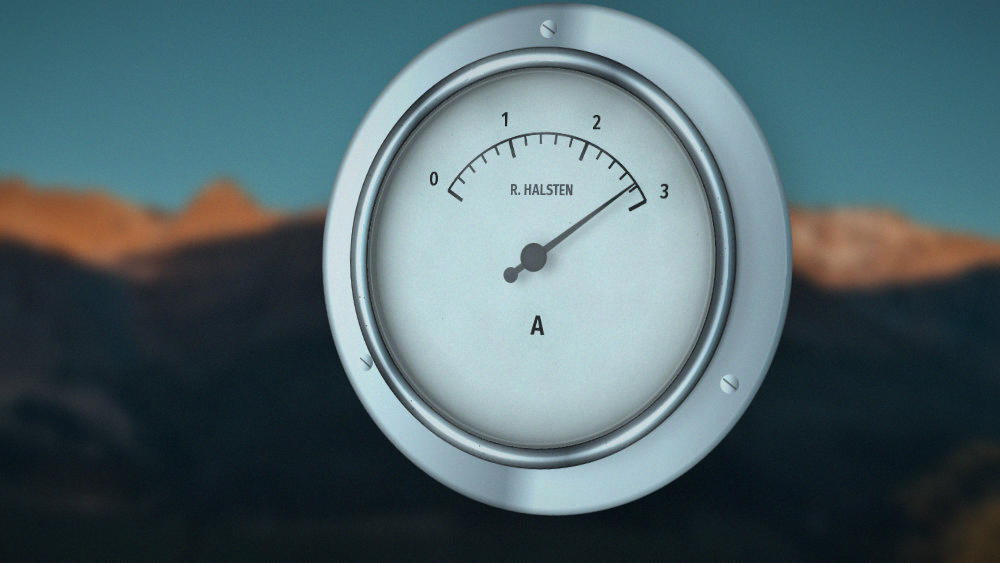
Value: 2.8 A
